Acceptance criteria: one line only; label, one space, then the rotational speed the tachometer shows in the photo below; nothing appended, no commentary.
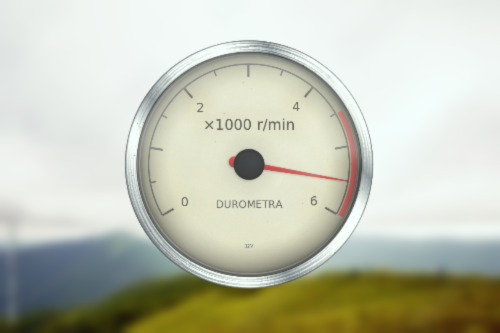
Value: 5500 rpm
